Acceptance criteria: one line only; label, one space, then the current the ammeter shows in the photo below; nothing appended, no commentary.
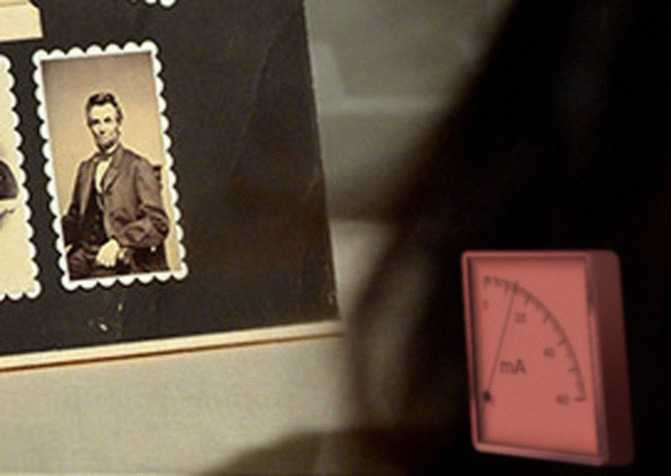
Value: 15 mA
